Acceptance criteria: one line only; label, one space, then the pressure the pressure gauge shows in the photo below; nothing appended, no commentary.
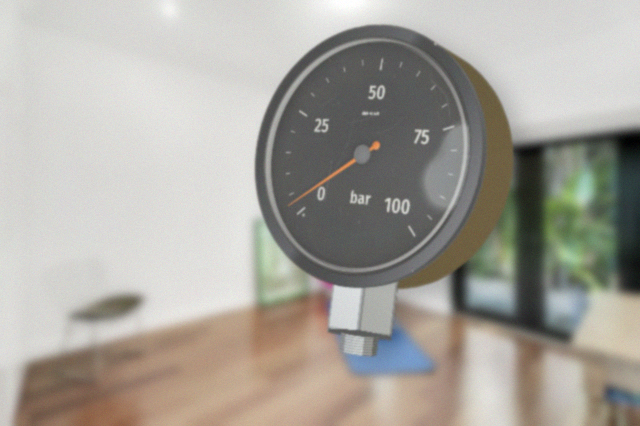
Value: 2.5 bar
